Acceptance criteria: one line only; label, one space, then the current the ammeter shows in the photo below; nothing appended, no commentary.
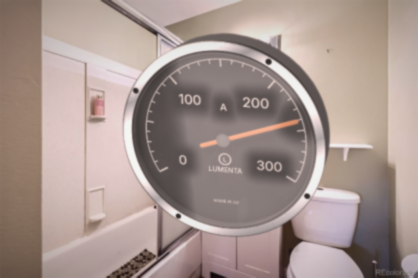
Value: 240 A
